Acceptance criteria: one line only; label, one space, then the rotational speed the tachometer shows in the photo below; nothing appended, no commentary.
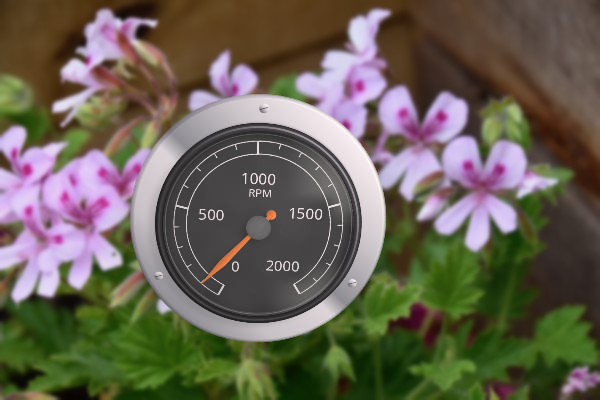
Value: 100 rpm
